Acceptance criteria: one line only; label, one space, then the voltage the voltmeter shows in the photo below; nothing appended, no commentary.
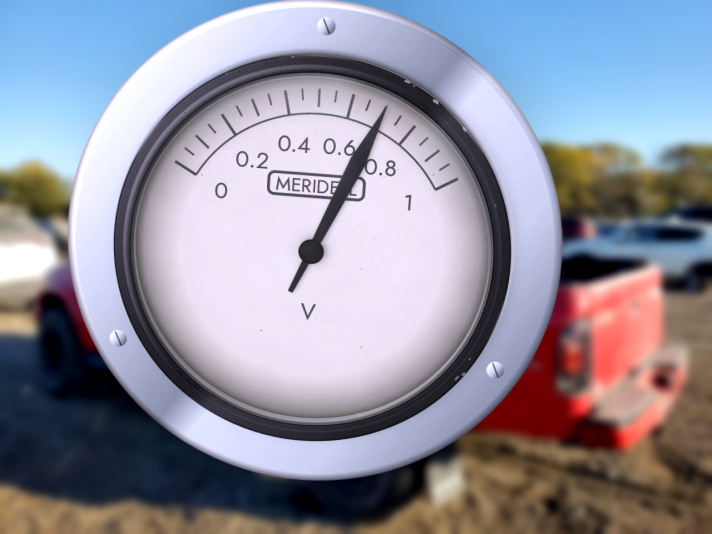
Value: 0.7 V
